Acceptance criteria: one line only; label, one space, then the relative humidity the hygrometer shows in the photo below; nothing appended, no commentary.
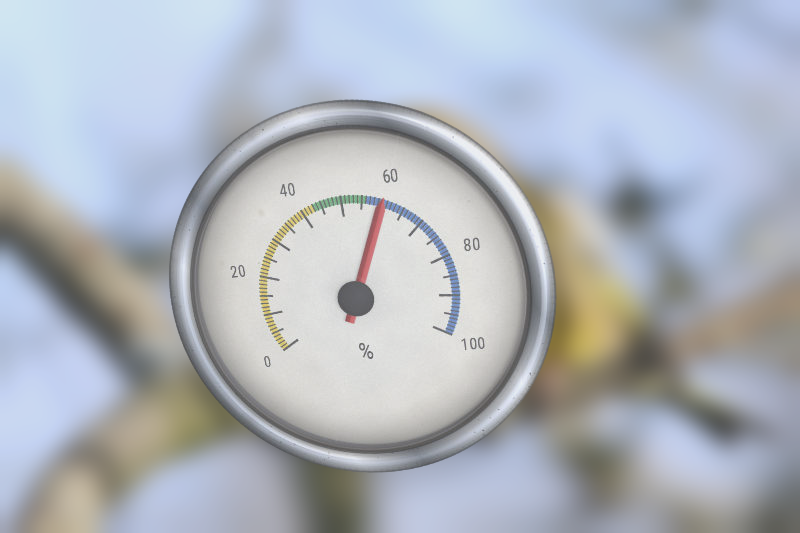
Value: 60 %
